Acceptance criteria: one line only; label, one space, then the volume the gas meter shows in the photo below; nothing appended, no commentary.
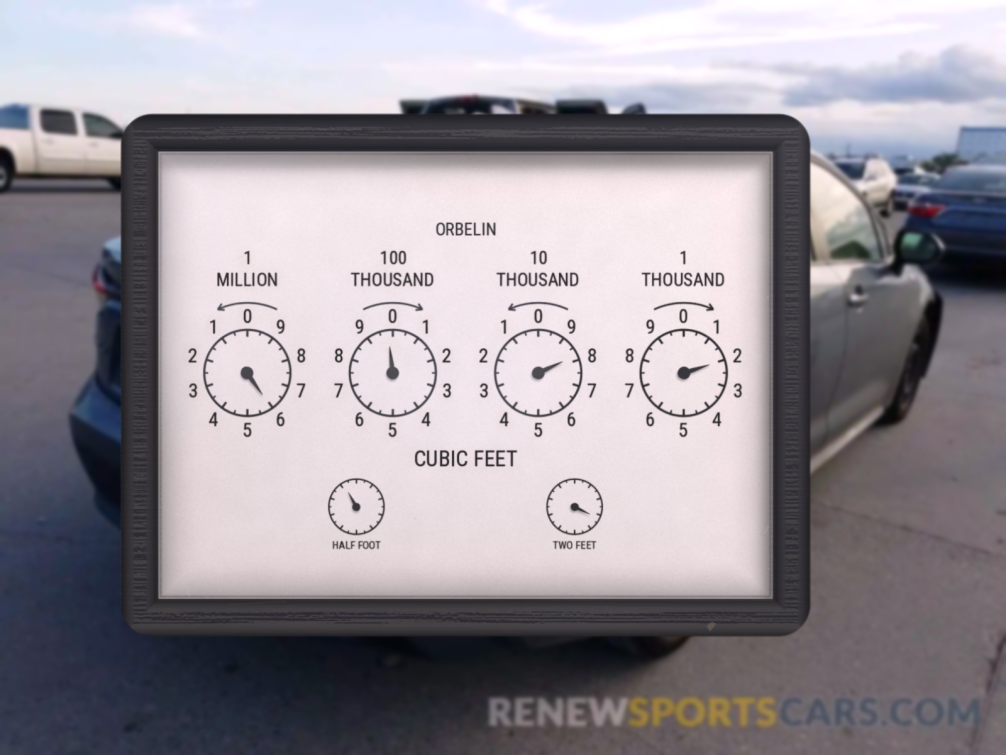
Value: 598200 ft³
